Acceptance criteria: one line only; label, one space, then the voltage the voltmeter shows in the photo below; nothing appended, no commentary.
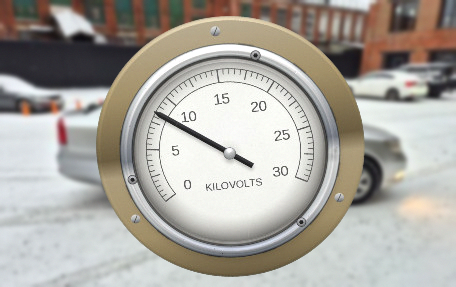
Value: 8.5 kV
